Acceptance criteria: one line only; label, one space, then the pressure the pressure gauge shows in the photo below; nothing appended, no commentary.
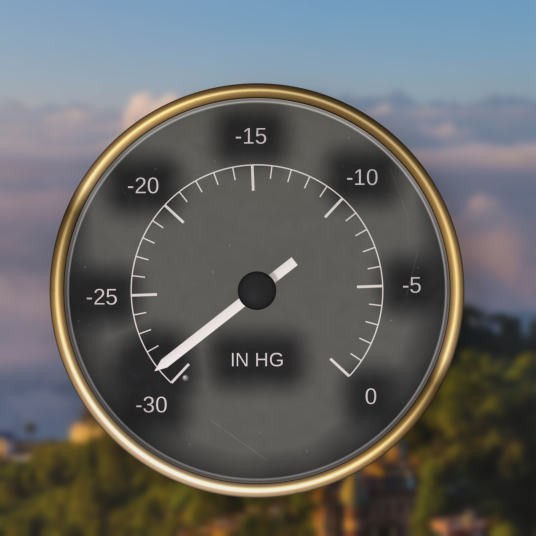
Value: -29 inHg
